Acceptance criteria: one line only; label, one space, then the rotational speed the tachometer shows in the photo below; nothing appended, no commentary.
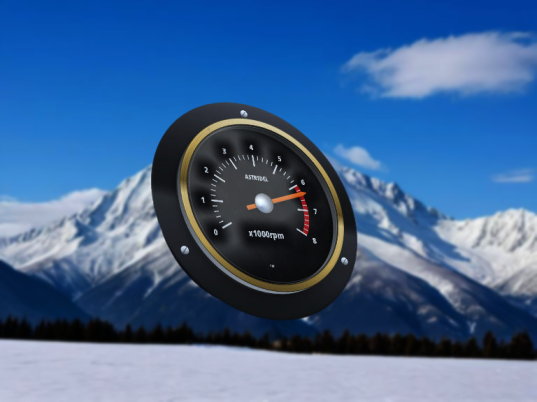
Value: 6400 rpm
